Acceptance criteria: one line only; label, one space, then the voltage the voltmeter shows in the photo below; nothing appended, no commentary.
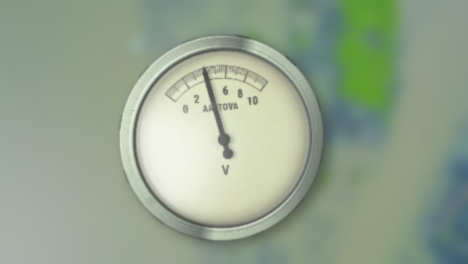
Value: 4 V
